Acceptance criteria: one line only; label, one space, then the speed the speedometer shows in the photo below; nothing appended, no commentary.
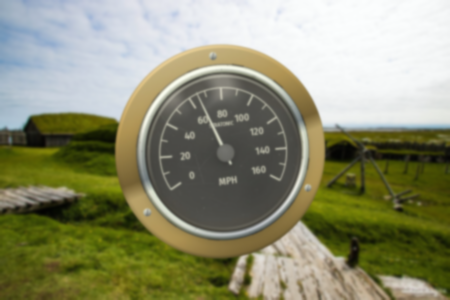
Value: 65 mph
